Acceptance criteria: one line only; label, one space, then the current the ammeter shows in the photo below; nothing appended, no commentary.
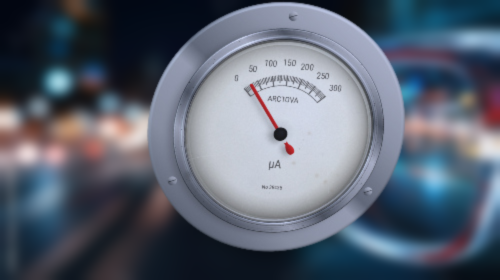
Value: 25 µA
